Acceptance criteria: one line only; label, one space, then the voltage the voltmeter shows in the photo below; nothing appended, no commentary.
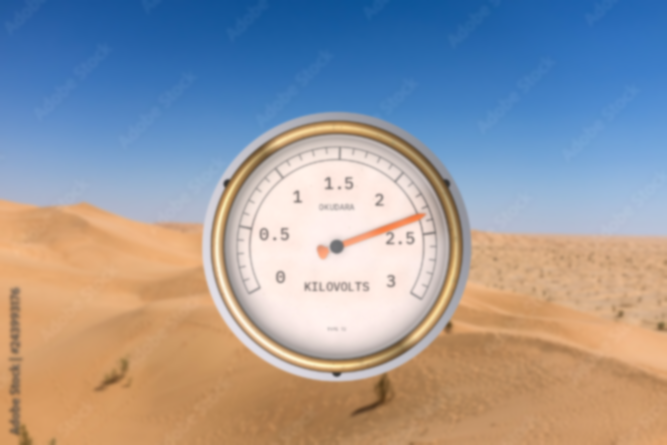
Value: 2.35 kV
